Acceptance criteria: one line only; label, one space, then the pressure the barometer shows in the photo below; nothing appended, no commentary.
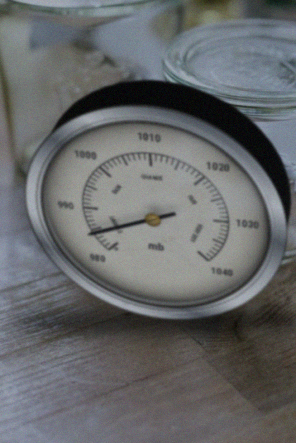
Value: 985 mbar
